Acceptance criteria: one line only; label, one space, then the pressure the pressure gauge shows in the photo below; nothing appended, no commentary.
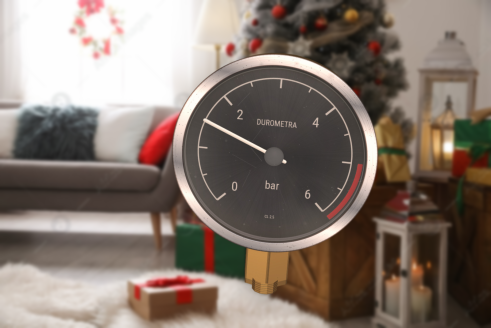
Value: 1.5 bar
